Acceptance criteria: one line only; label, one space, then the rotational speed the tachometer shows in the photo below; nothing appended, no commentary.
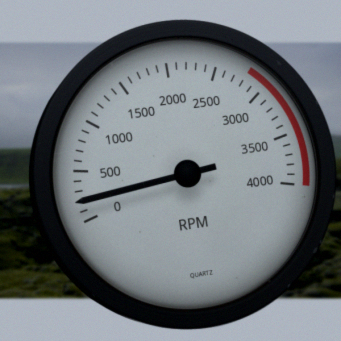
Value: 200 rpm
